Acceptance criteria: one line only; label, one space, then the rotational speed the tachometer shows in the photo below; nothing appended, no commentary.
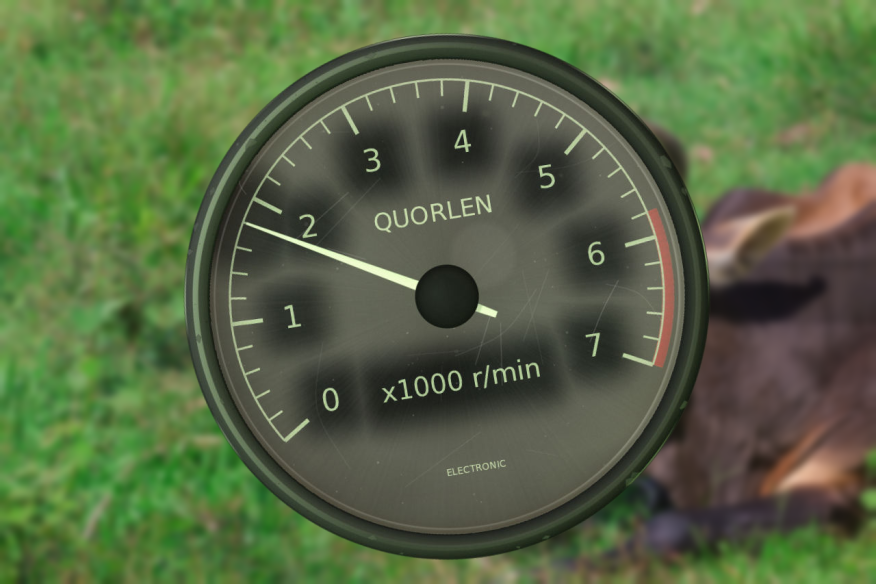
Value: 1800 rpm
